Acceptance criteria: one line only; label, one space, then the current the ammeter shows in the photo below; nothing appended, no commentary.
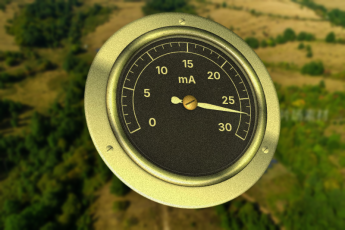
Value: 27 mA
